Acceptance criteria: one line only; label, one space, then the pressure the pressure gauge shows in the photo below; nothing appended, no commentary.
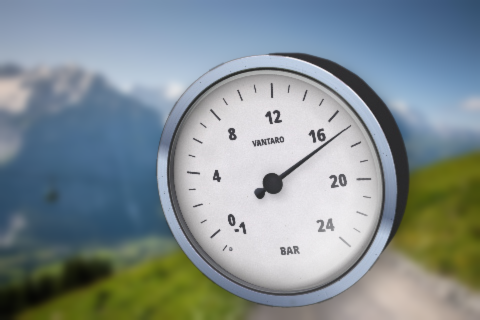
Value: 17 bar
